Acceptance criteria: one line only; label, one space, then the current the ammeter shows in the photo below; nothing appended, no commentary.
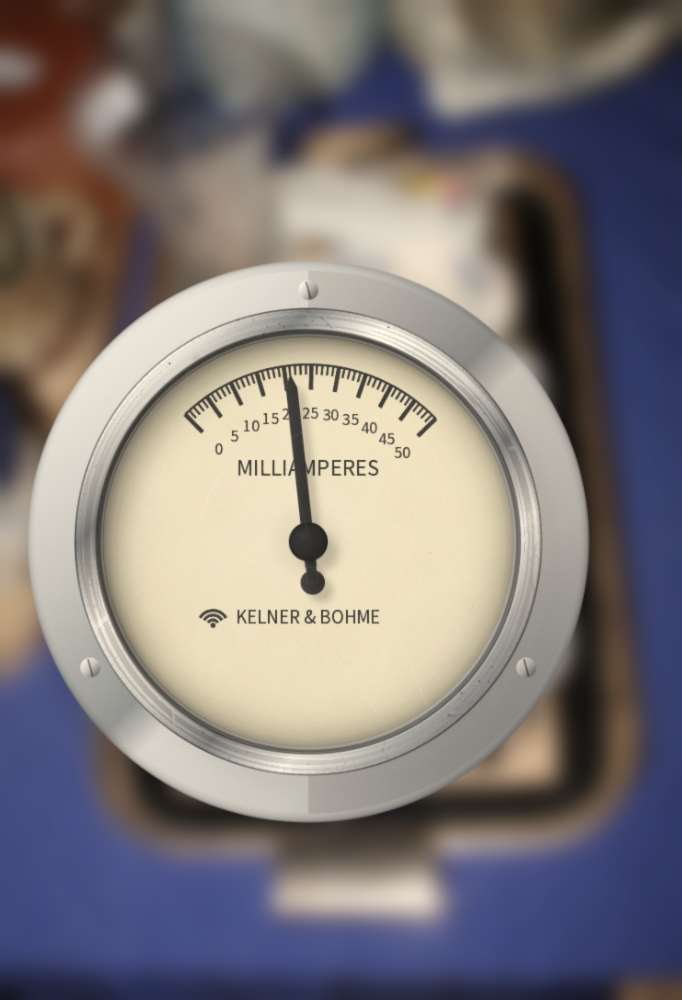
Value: 21 mA
